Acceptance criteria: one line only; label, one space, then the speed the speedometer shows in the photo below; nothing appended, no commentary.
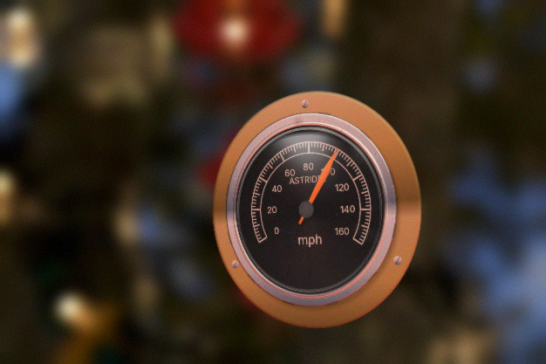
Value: 100 mph
